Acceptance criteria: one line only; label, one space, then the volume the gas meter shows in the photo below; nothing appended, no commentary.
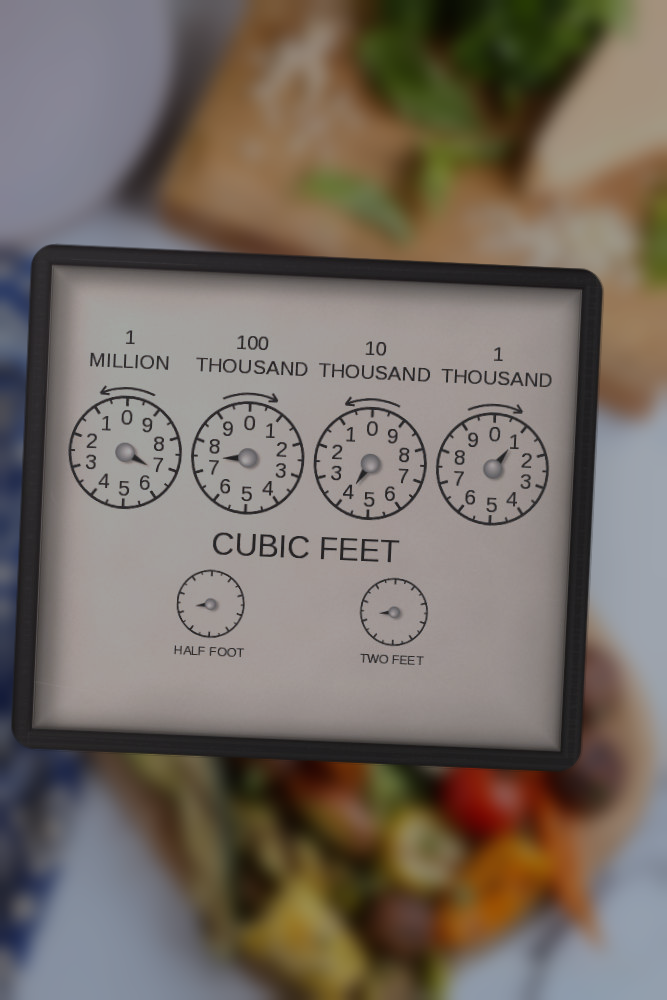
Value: 674100 ft³
